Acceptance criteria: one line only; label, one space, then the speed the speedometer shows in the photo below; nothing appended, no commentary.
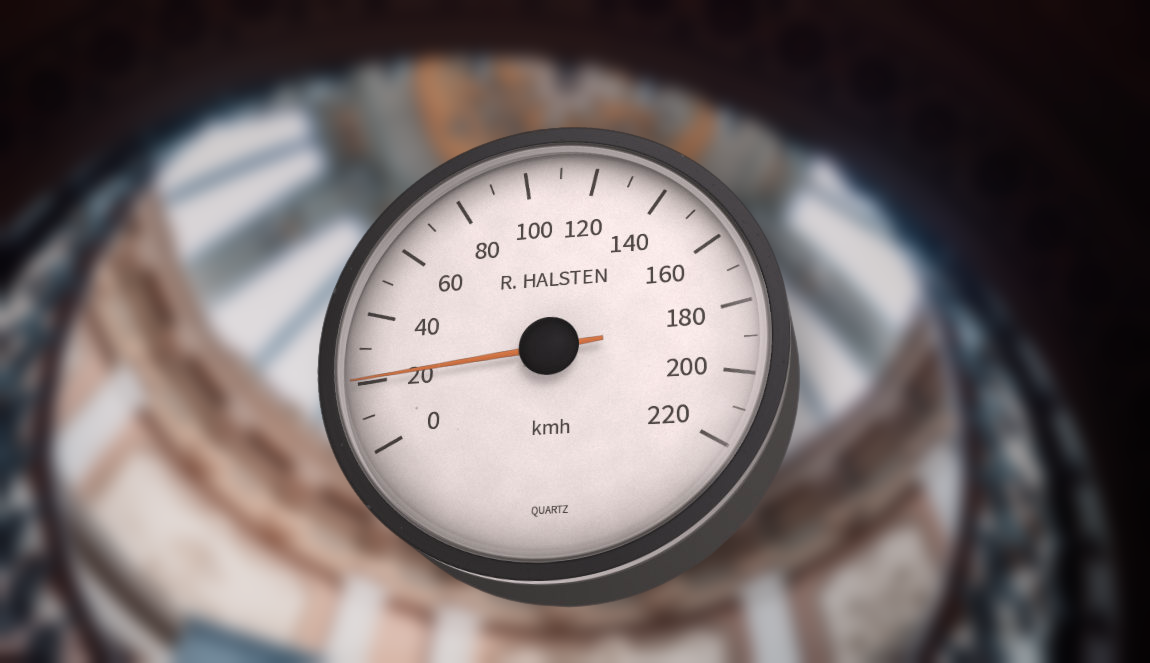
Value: 20 km/h
